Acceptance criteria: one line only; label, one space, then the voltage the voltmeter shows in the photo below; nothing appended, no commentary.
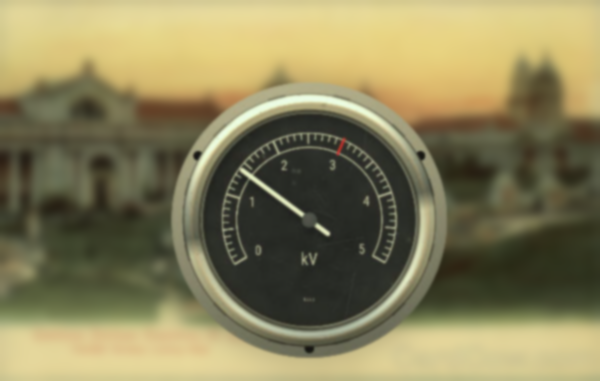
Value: 1.4 kV
